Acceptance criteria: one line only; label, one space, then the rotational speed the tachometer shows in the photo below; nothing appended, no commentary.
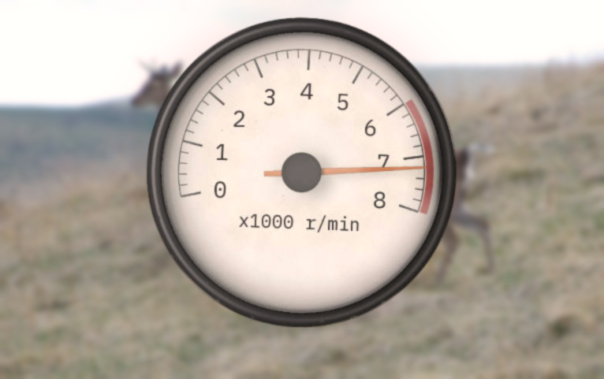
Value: 7200 rpm
